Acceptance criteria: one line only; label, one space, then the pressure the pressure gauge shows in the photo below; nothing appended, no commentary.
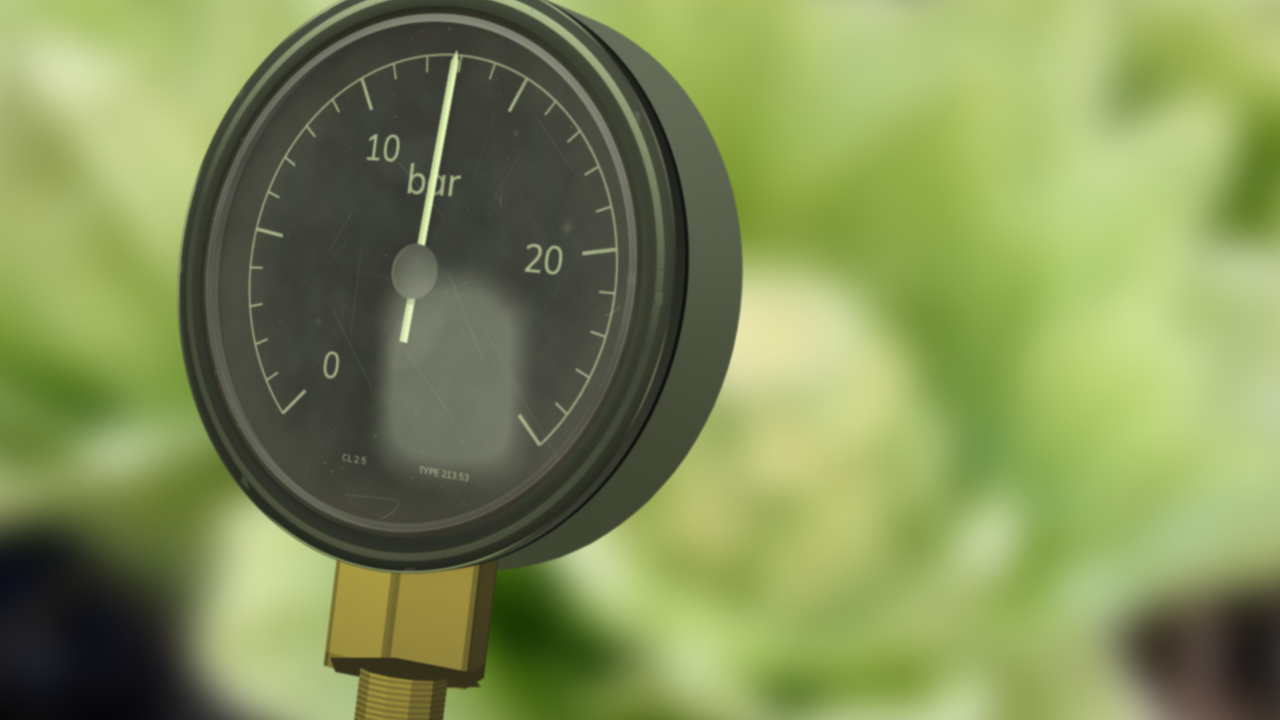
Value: 13 bar
